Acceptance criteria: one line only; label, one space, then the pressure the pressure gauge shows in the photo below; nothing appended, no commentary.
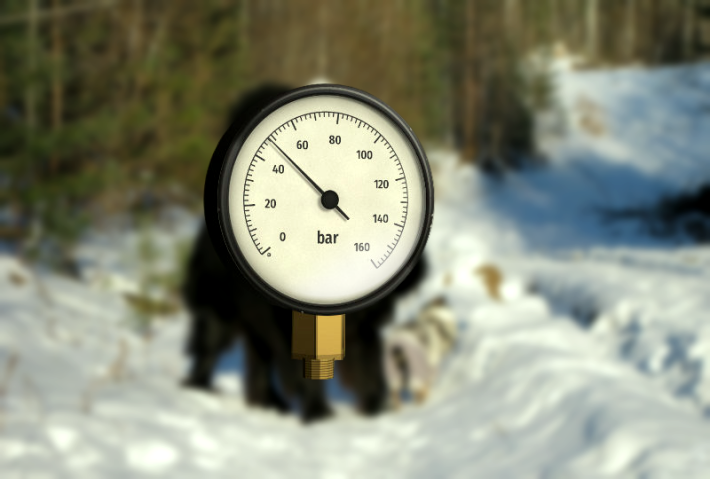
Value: 48 bar
